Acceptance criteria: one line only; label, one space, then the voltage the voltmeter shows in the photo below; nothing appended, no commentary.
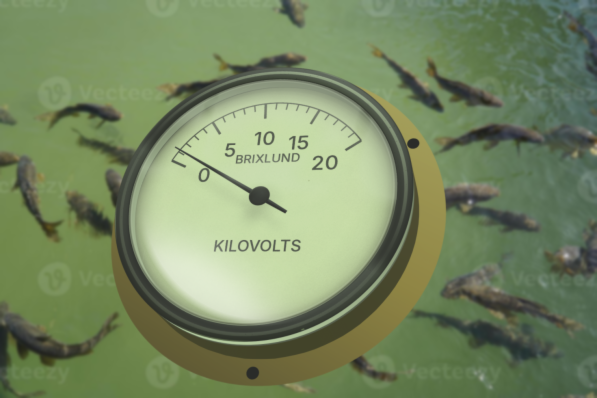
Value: 1 kV
